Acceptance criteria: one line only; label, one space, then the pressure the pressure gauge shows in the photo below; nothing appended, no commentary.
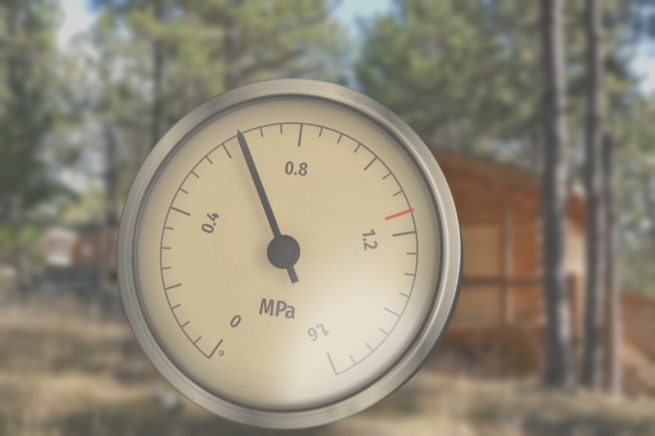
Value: 0.65 MPa
